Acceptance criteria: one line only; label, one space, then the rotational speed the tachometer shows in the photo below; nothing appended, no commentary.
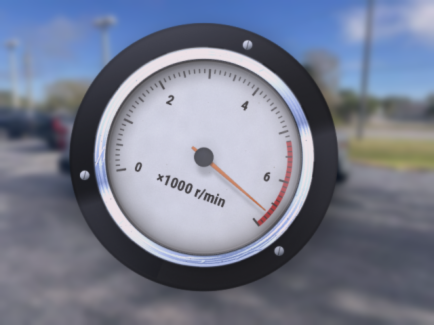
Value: 6700 rpm
